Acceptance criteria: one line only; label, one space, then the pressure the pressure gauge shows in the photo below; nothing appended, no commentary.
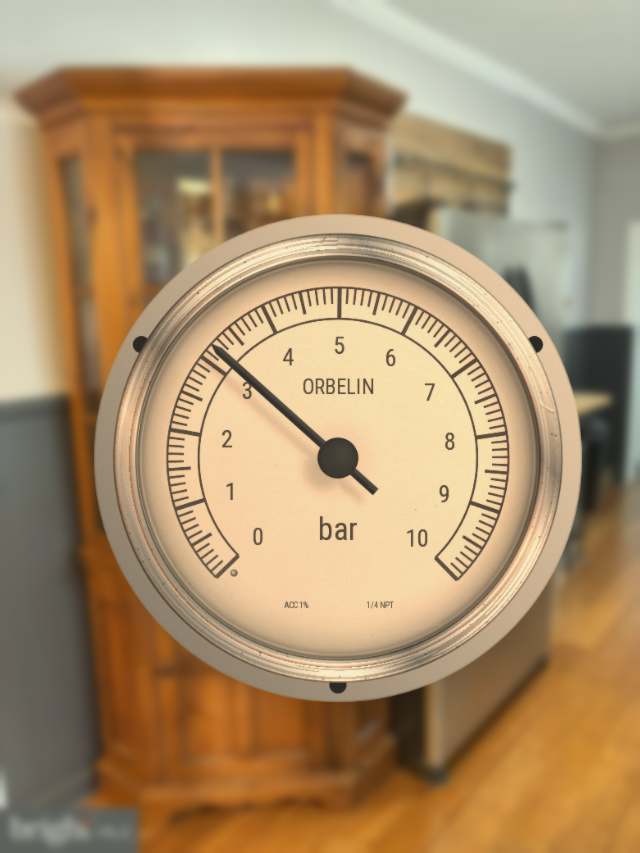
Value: 3.2 bar
